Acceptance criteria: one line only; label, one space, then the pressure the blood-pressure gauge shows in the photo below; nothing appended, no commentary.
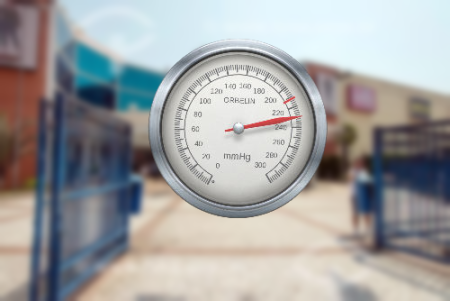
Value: 230 mmHg
